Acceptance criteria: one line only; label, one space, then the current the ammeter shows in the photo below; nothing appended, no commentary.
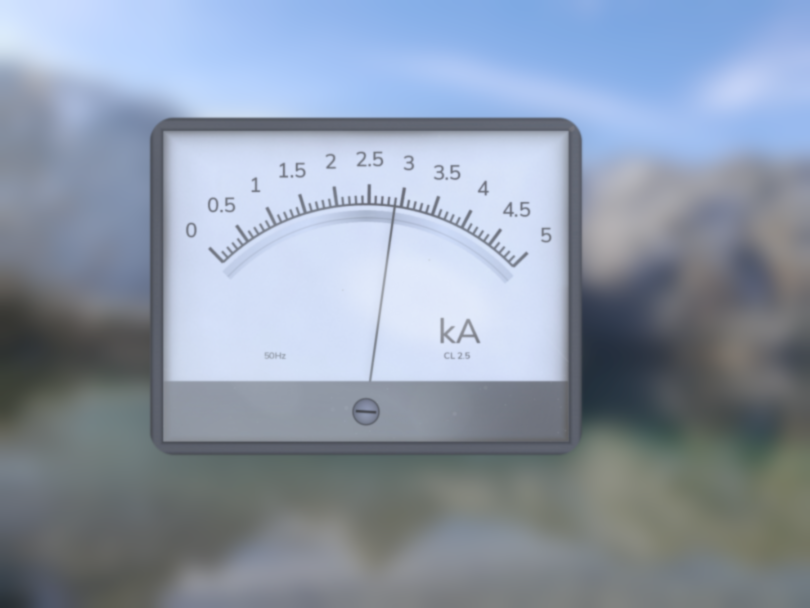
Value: 2.9 kA
